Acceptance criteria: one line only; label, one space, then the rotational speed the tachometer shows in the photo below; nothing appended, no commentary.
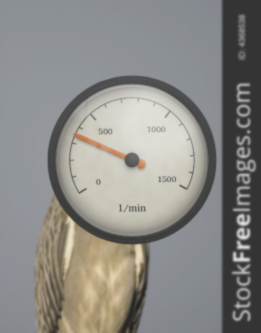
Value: 350 rpm
